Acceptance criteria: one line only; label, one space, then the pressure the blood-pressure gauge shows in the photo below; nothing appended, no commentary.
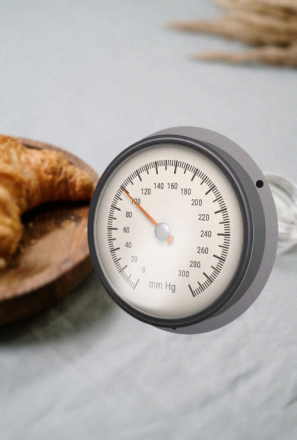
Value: 100 mmHg
